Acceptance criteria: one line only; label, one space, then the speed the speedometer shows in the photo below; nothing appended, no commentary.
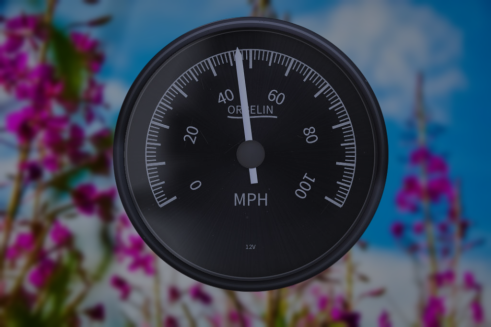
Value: 47 mph
